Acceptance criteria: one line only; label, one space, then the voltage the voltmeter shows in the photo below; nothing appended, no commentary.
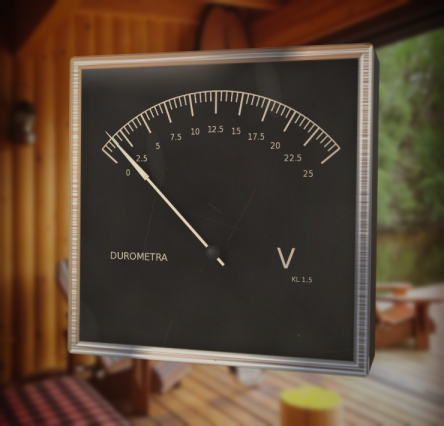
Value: 1.5 V
